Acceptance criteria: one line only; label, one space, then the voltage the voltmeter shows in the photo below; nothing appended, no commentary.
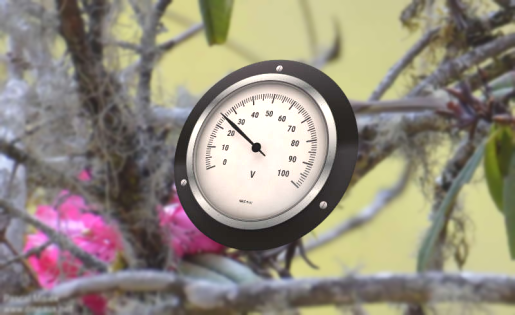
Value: 25 V
